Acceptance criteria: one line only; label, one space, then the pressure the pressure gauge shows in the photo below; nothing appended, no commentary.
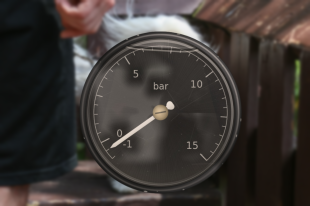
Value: -0.5 bar
